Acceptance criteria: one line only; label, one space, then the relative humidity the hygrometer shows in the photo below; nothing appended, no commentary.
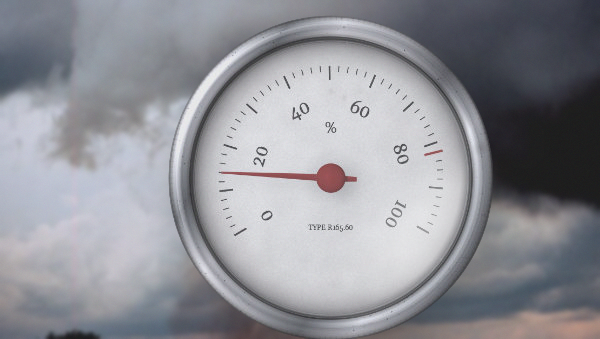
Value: 14 %
